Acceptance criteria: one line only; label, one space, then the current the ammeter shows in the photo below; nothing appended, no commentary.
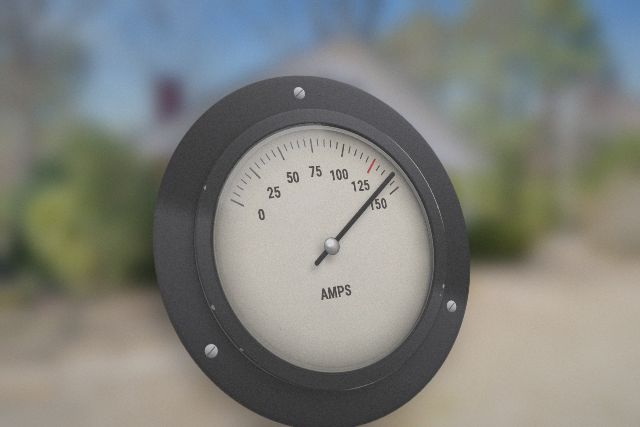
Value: 140 A
